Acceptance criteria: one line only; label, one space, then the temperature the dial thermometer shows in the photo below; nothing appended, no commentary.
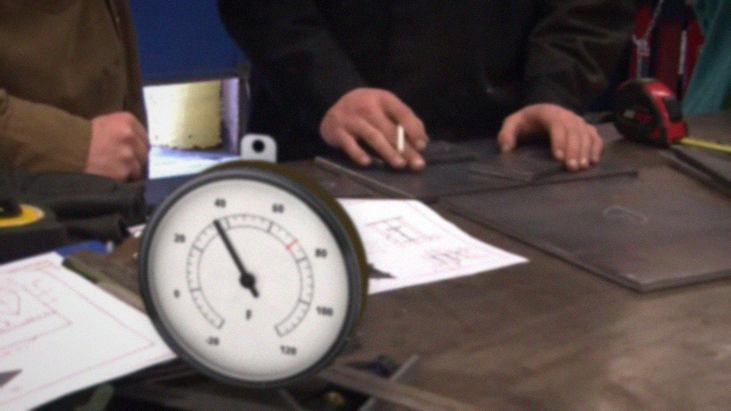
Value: 36 °F
